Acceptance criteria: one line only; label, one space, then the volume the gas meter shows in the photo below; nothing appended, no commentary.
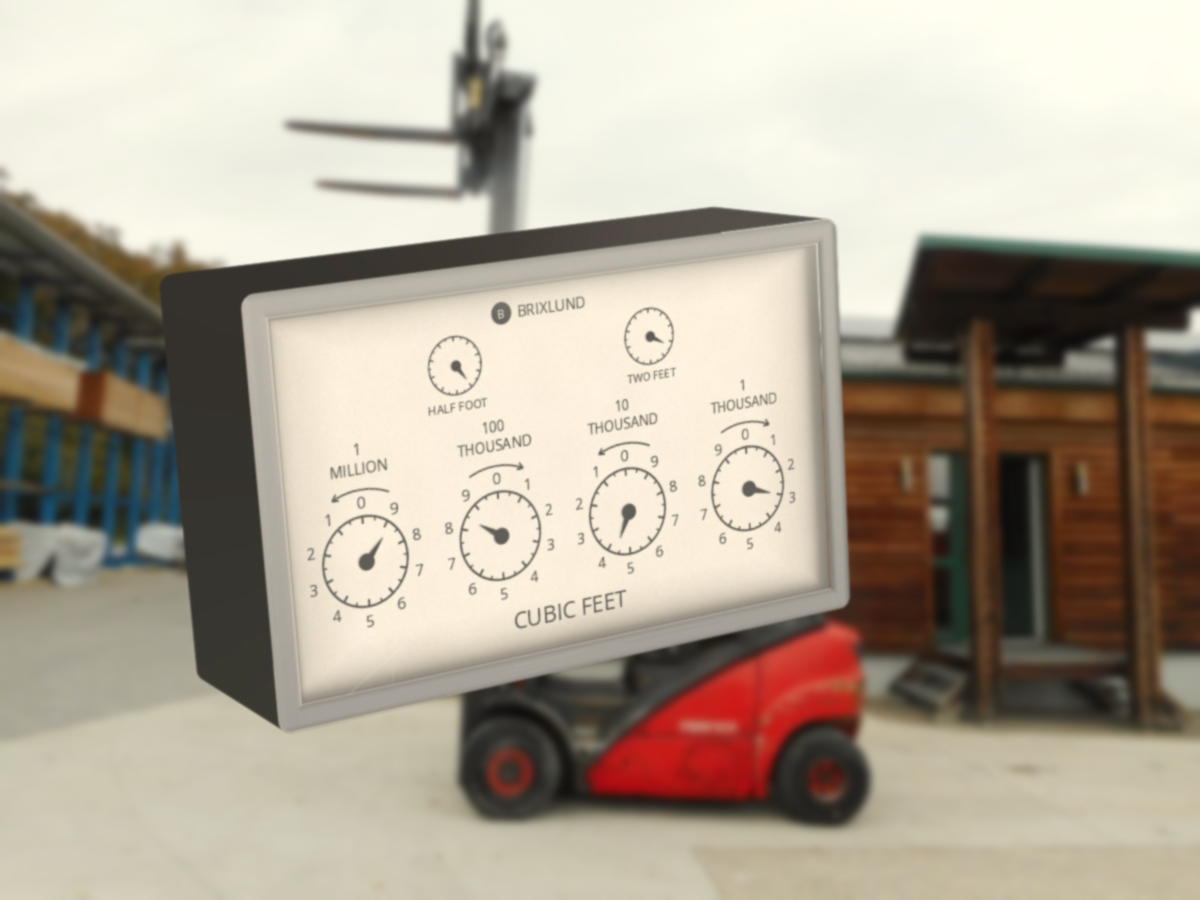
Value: 884300 ft³
